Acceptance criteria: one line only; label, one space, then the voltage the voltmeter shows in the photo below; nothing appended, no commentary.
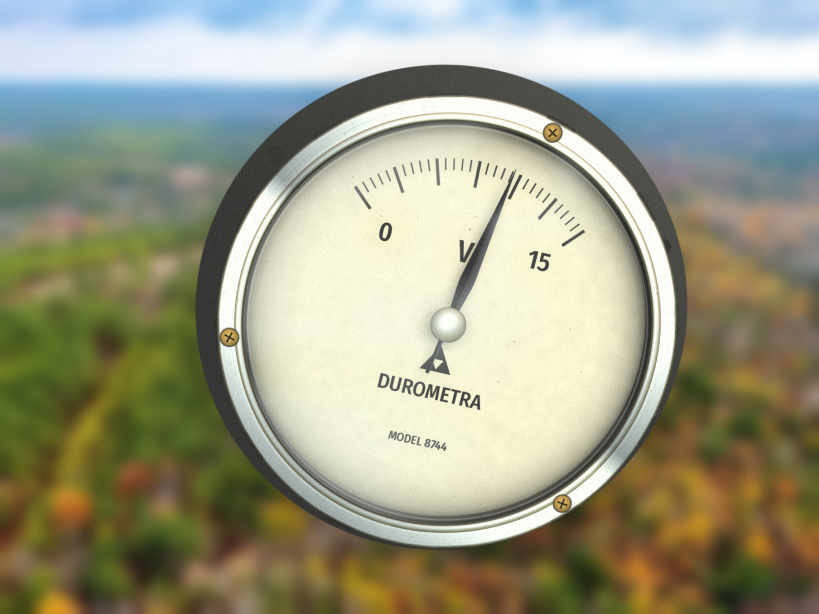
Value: 9.5 V
